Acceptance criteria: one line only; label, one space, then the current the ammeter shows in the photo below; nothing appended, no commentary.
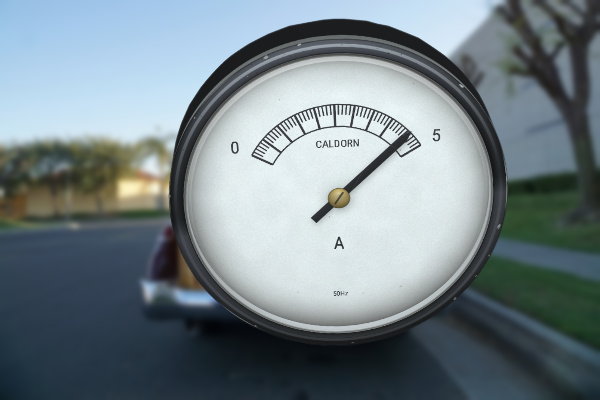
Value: 4.5 A
